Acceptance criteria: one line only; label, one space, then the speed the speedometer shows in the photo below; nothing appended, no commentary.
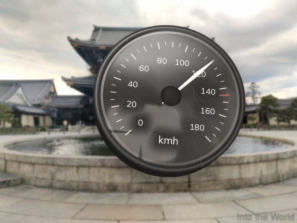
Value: 120 km/h
